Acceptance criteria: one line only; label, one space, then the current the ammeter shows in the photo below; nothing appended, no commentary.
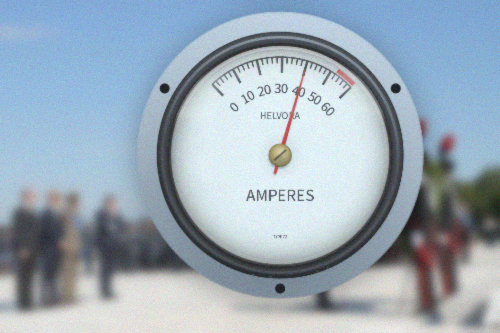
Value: 40 A
